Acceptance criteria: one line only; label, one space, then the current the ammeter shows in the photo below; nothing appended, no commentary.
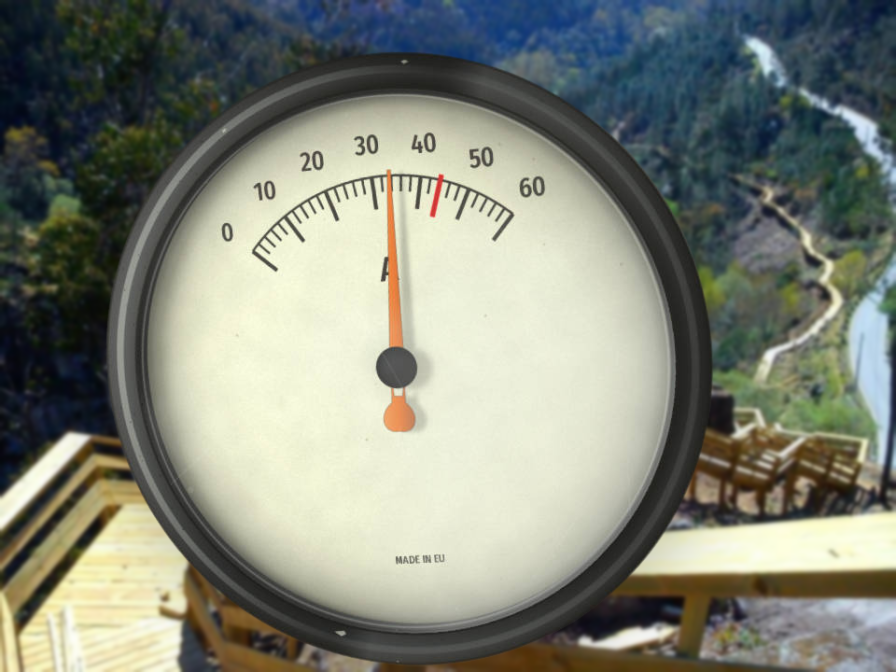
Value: 34 A
